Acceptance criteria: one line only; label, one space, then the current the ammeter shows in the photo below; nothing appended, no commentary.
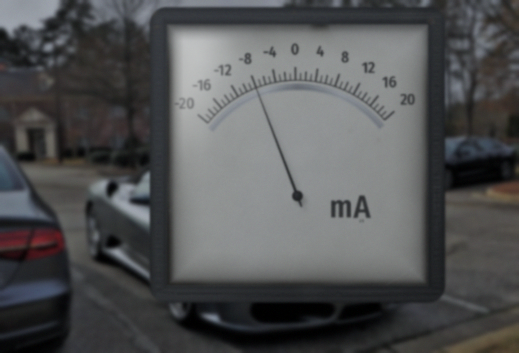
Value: -8 mA
